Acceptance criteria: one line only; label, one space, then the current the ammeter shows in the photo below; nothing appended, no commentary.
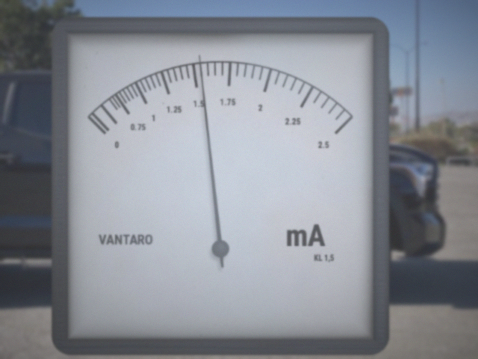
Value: 1.55 mA
